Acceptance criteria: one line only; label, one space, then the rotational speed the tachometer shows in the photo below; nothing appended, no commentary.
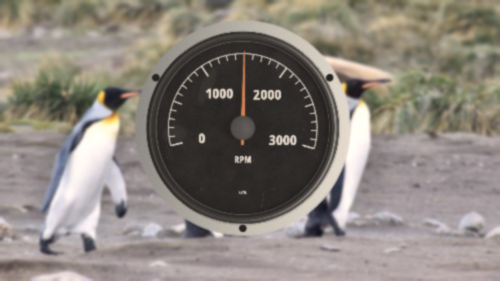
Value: 1500 rpm
